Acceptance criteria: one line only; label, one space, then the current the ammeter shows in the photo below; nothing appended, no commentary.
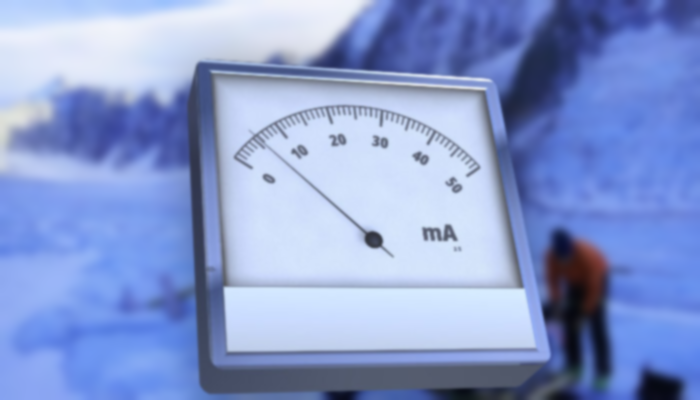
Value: 5 mA
